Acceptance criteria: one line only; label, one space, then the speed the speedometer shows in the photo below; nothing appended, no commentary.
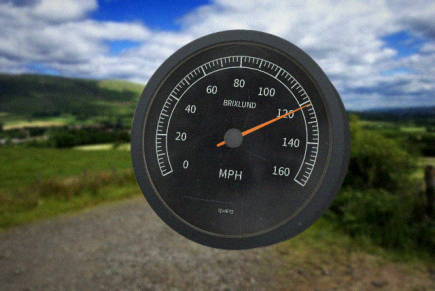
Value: 122 mph
